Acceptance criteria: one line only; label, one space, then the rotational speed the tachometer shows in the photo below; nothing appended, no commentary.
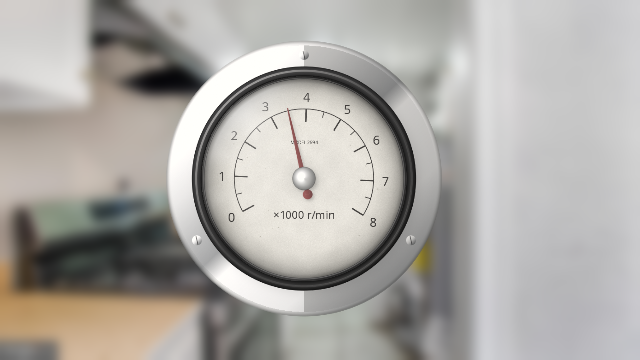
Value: 3500 rpm
